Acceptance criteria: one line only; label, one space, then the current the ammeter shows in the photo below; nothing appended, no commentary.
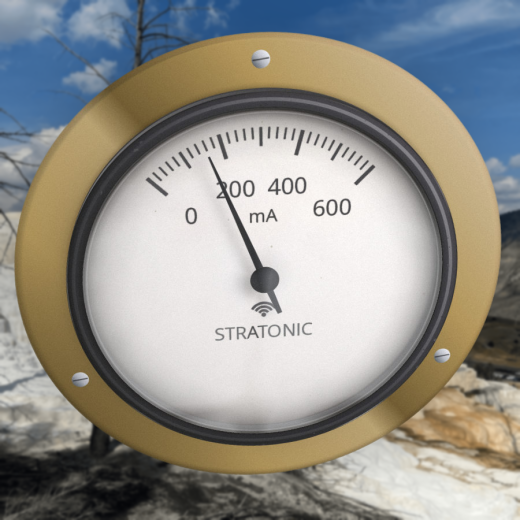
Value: 160 mA
